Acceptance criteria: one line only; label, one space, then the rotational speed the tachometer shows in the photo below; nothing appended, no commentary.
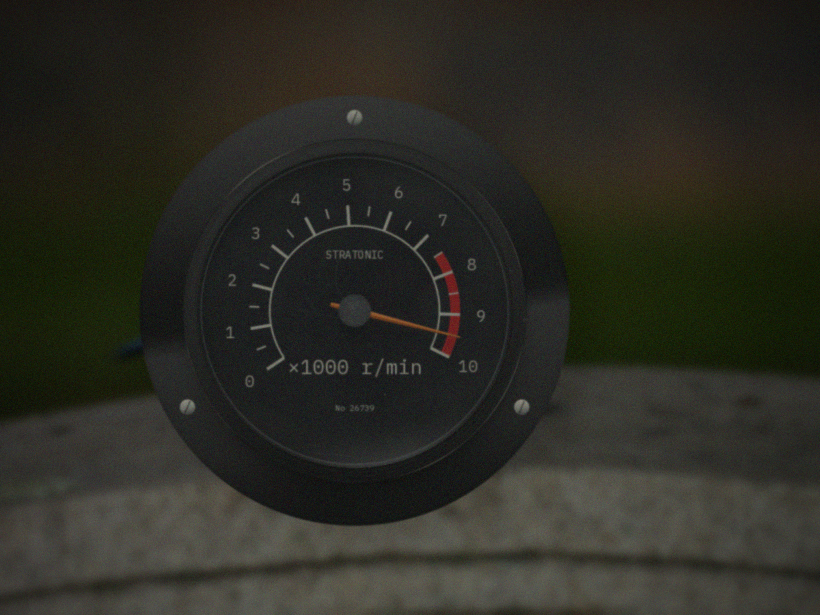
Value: 9500 rpm
